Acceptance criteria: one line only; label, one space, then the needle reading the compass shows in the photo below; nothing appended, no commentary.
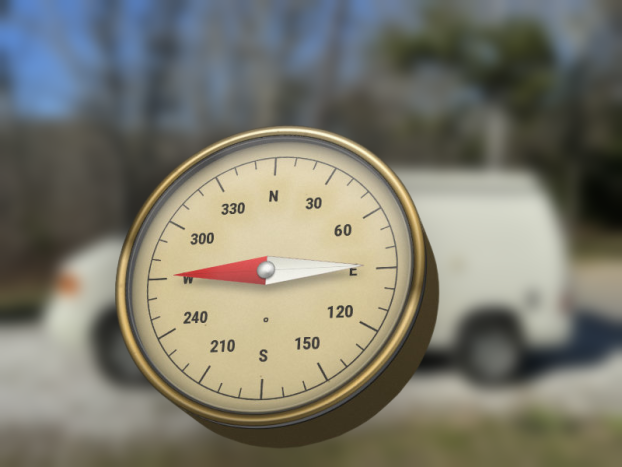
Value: 270 °
